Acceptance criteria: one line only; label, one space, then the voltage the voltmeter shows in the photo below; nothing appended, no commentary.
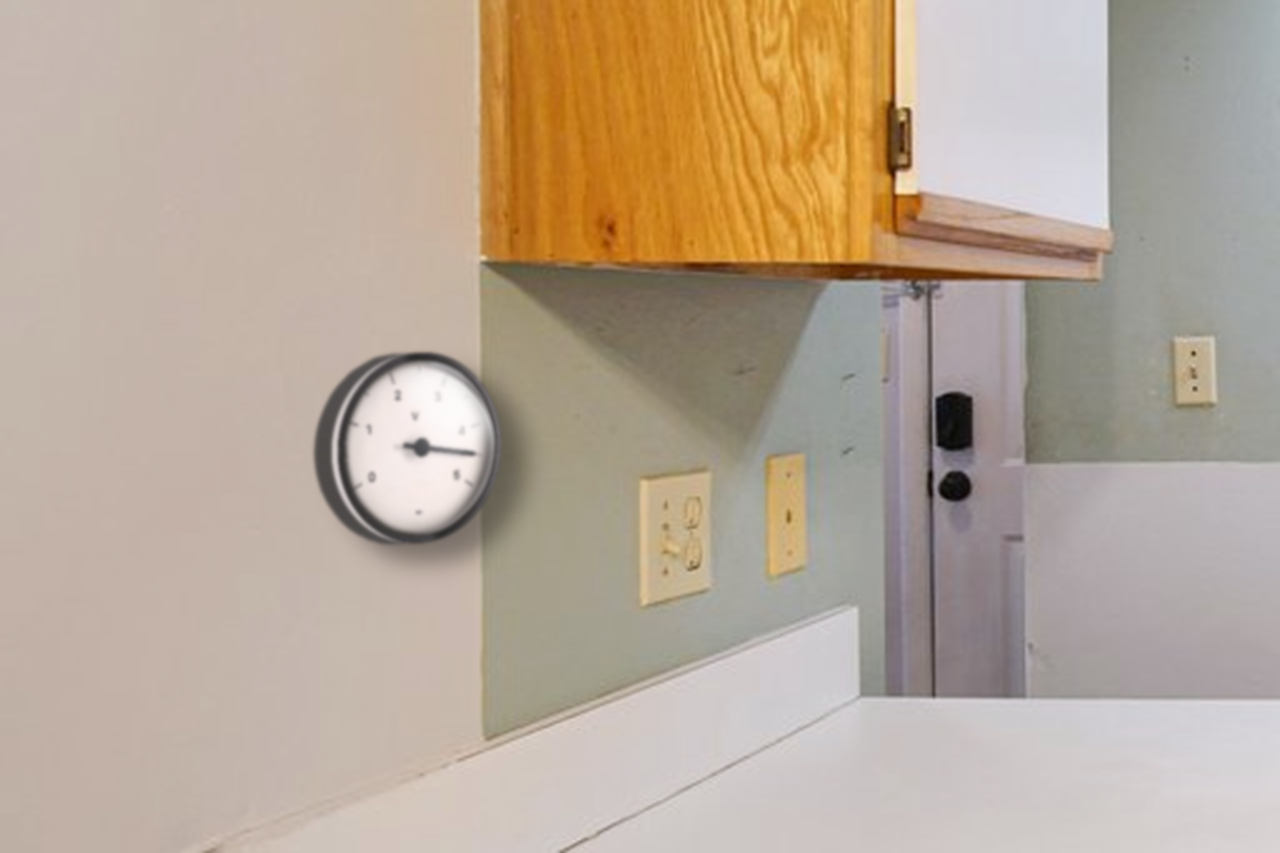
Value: 4.5 V
